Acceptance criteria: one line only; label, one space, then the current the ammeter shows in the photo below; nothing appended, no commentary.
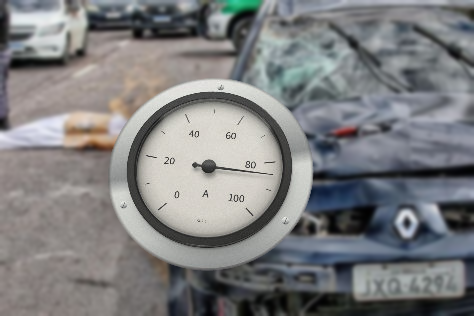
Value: 85 A
